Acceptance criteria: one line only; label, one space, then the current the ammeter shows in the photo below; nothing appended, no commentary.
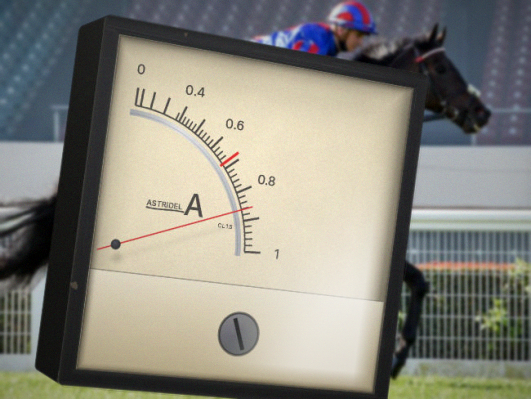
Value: 0.86 A
